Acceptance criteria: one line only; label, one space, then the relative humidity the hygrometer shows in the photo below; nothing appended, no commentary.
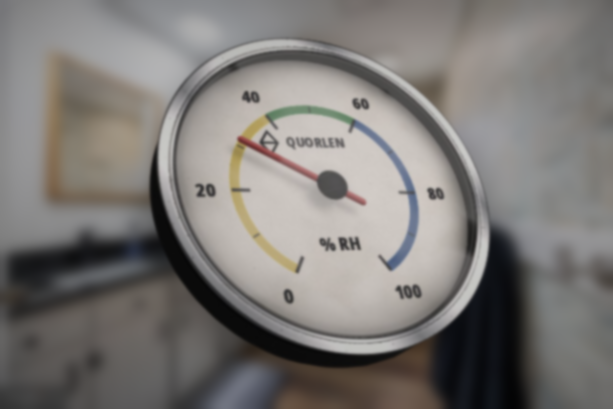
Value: 30 %
